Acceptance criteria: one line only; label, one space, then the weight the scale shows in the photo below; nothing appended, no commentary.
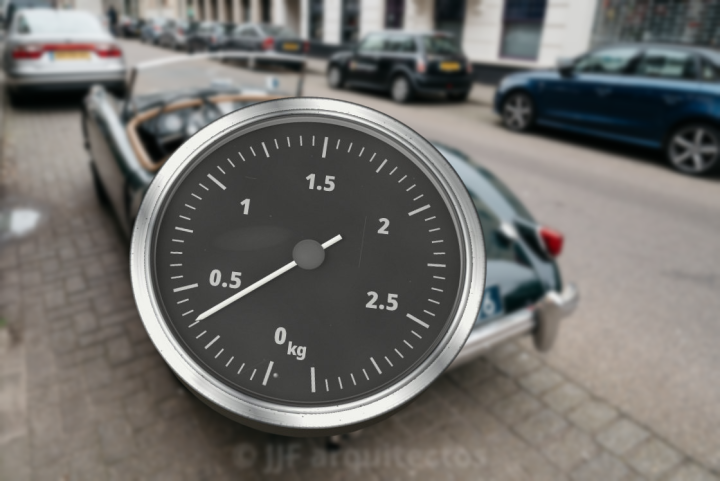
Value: 0.35 kg
